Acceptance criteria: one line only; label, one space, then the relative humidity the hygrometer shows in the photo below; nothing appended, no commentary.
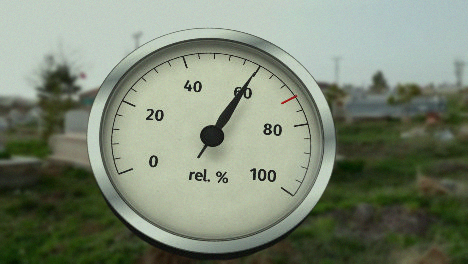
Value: 60 %
